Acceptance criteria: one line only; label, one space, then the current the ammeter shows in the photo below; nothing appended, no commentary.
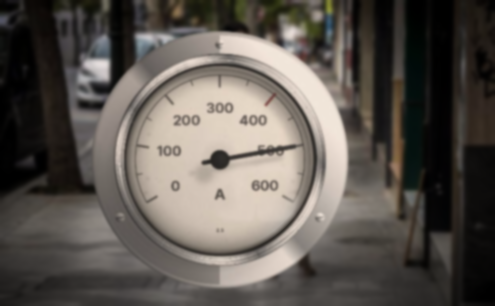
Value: 500 A
